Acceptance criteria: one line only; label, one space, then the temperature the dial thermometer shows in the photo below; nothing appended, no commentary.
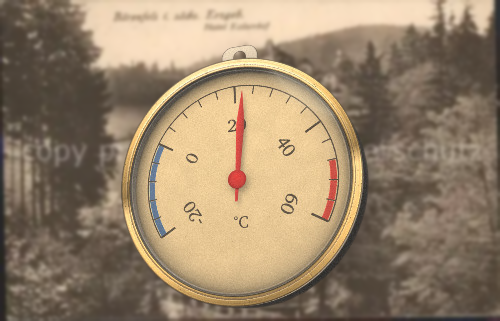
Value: 22 °C
